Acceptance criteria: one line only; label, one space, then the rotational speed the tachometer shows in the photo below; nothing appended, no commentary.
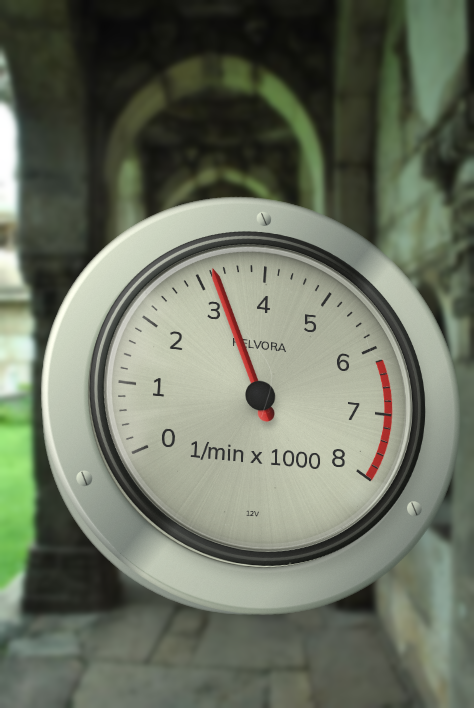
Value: 3200 rpm
